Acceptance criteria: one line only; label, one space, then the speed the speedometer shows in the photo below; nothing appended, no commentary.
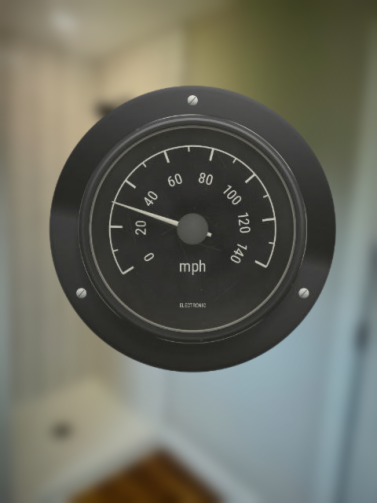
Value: 30 mph
